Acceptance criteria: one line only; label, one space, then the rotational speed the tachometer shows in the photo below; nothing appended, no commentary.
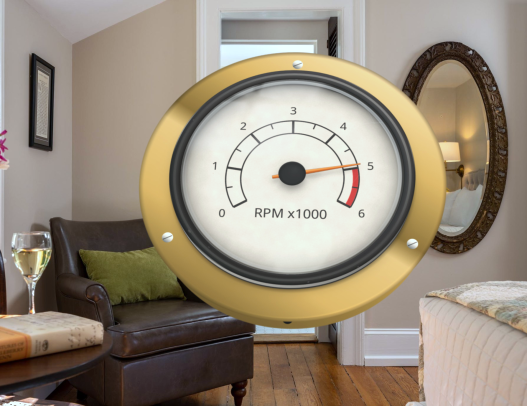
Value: 5000 rpm
